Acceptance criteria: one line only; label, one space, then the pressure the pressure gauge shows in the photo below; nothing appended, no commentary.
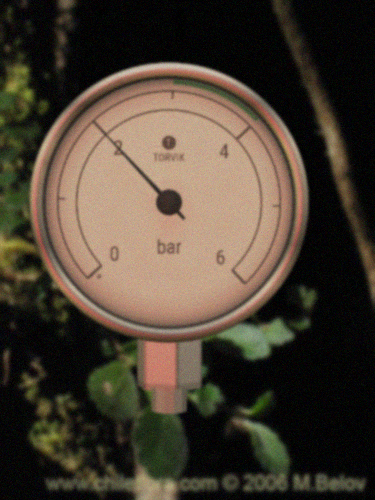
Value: 2 bar
